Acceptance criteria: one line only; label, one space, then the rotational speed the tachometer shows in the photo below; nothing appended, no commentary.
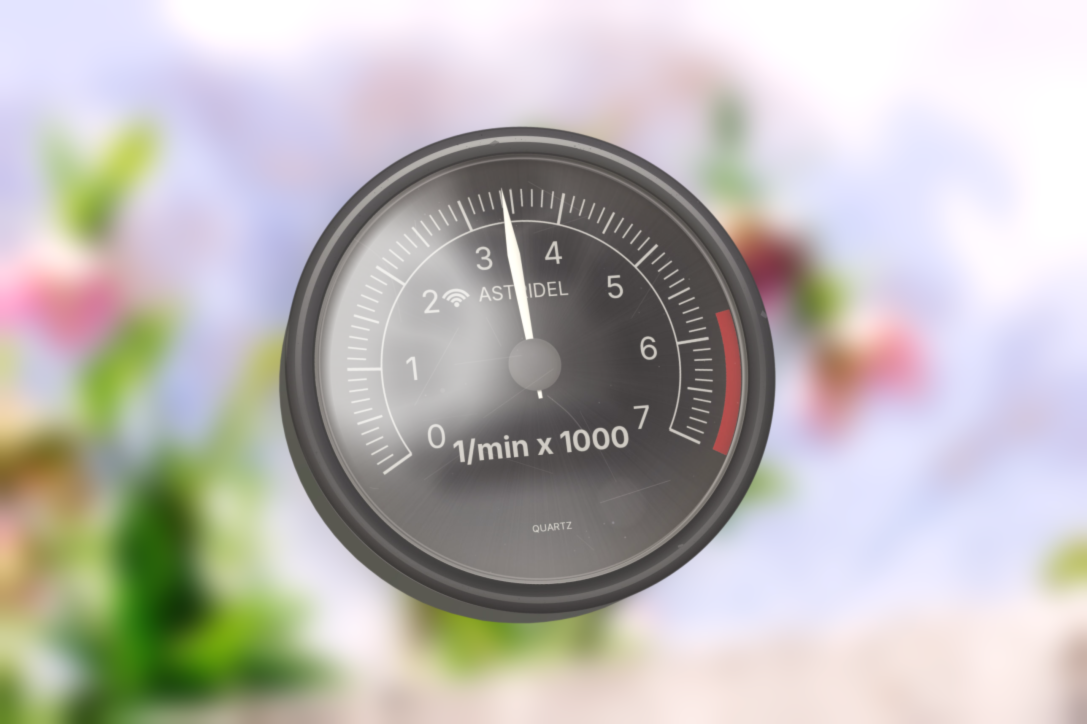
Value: 3400 rpm
